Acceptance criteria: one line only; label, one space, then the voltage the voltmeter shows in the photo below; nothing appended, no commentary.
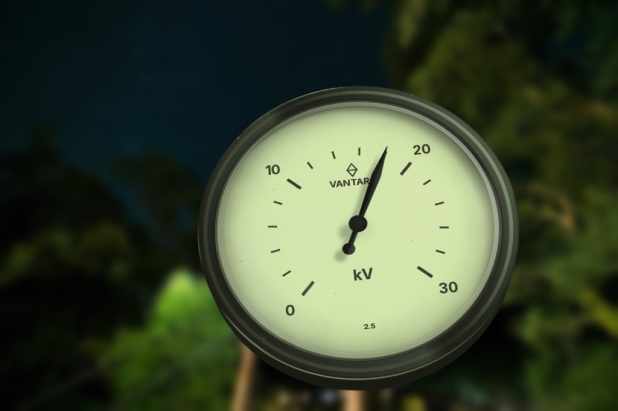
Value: 18 kV
